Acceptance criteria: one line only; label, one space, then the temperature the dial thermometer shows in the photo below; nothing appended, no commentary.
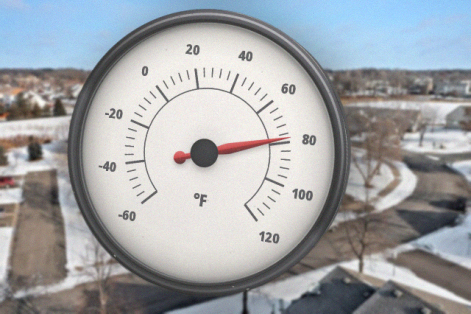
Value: 78 °F
